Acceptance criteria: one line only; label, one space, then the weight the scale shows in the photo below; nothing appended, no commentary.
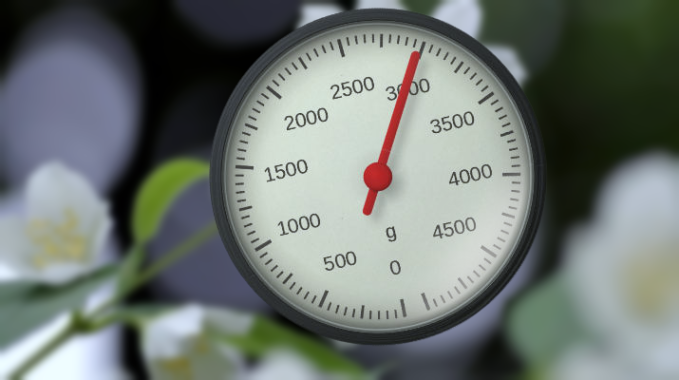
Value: 2975 g
